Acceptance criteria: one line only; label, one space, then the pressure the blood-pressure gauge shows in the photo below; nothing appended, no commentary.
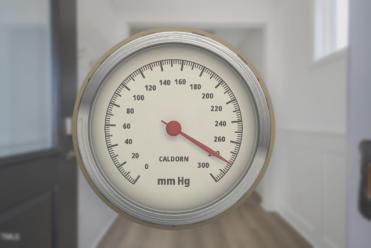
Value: 280 mmHg
